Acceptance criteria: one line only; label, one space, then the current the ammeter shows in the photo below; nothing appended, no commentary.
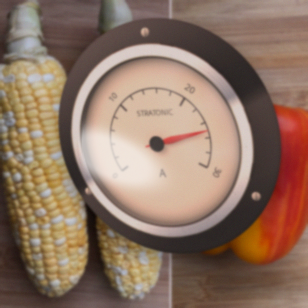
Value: 25 A
